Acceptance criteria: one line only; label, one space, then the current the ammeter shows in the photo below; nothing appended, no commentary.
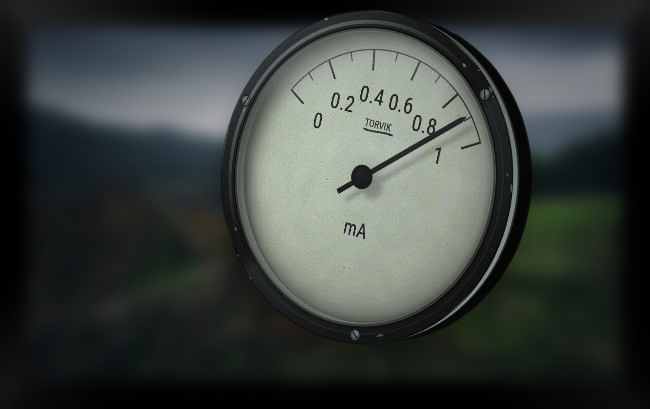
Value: 0.9 mA
